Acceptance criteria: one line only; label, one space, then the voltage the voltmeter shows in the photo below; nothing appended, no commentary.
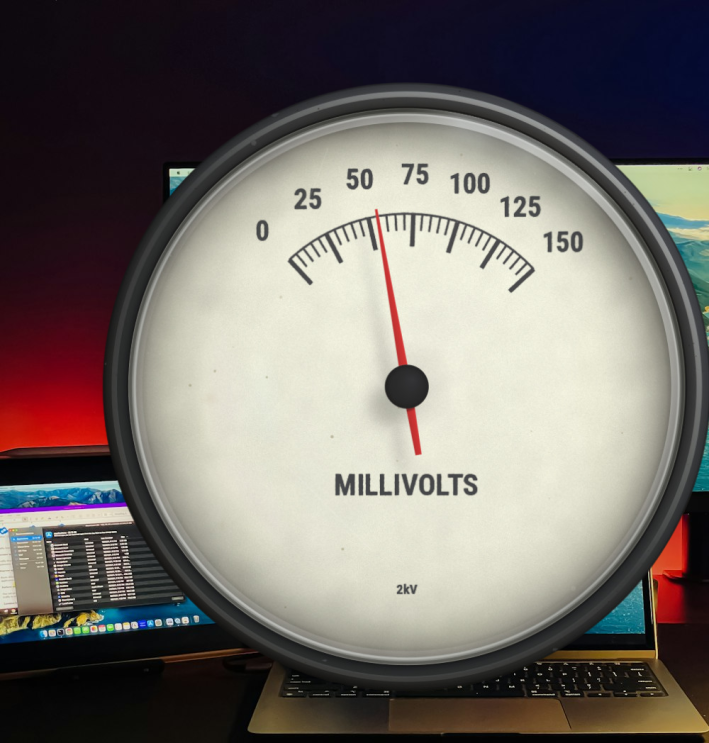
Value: 55 mV
